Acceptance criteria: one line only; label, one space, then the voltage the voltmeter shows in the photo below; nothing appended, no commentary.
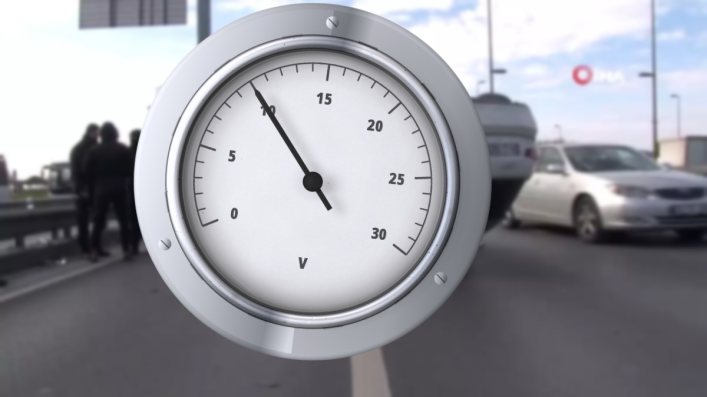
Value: 10 V
